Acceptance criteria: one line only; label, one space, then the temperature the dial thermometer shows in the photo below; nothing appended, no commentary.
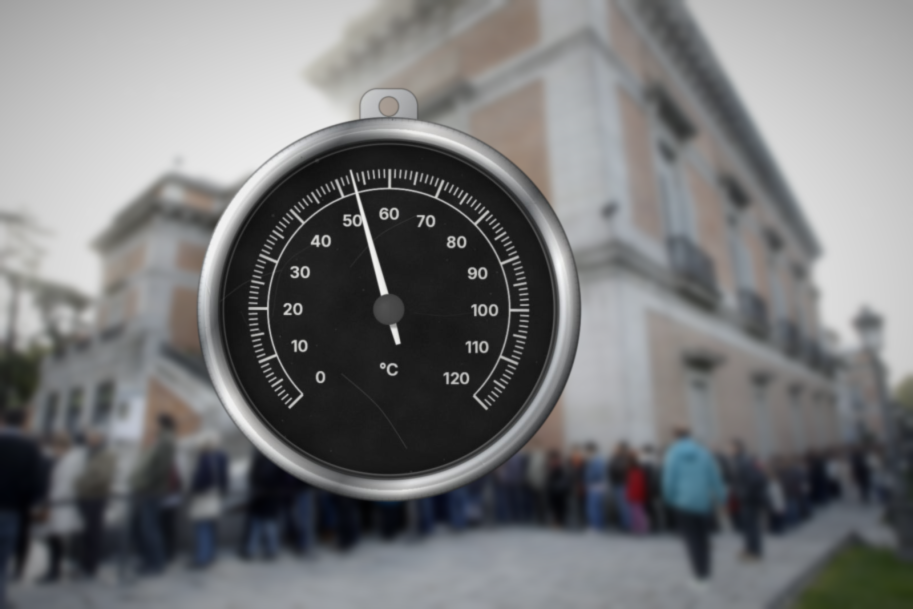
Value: 53 °C
